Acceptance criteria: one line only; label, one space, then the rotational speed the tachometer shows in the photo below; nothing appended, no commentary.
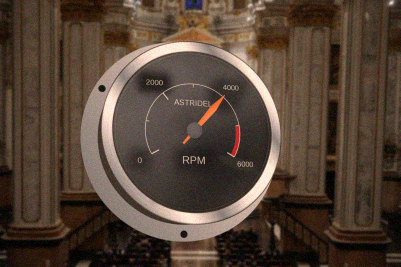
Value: 4000 rpm
